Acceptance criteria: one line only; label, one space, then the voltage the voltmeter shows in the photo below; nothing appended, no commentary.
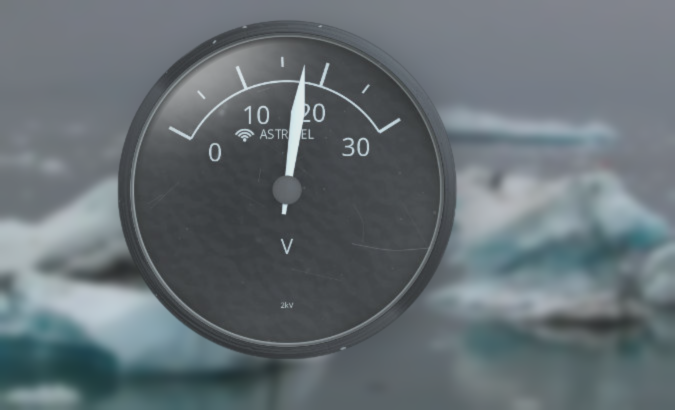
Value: 17.5 V
